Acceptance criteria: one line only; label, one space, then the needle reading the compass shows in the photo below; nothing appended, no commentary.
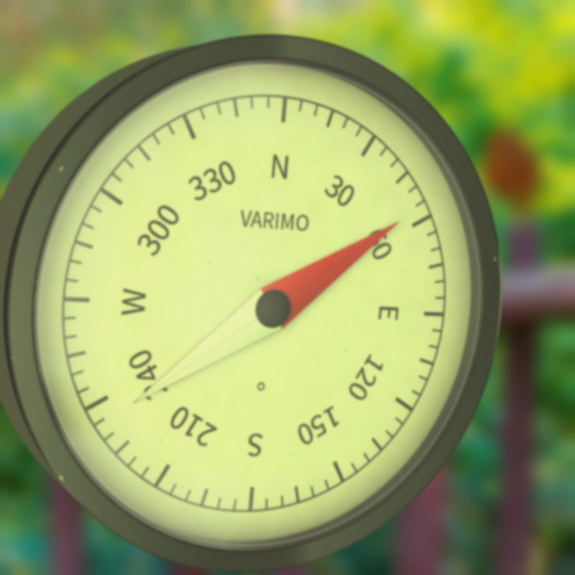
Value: 55 °
